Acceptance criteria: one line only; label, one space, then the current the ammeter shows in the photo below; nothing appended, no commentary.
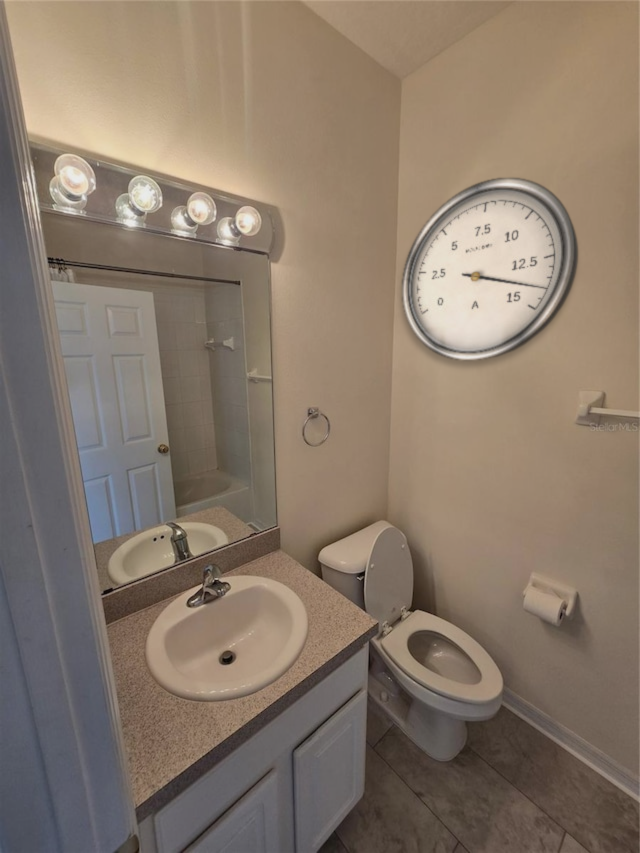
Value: 14 A
